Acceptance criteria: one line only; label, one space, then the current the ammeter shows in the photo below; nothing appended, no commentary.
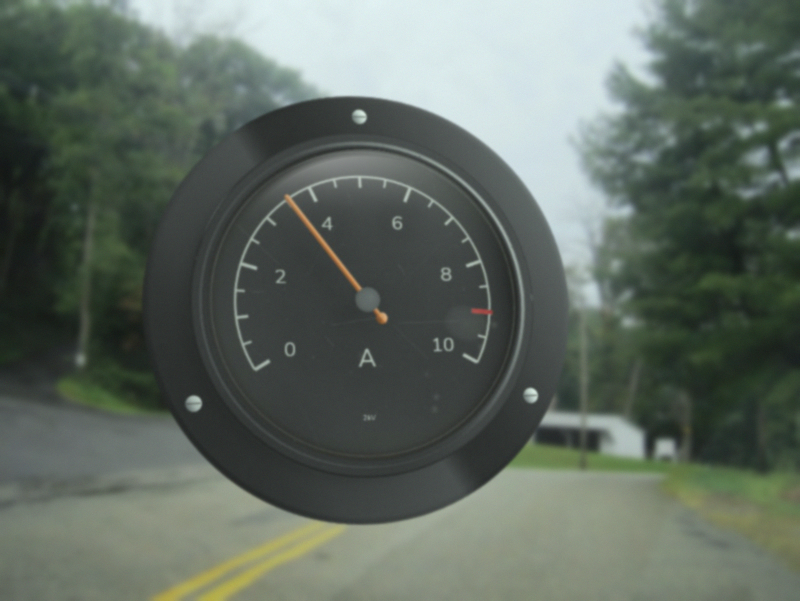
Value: 3.5 A
